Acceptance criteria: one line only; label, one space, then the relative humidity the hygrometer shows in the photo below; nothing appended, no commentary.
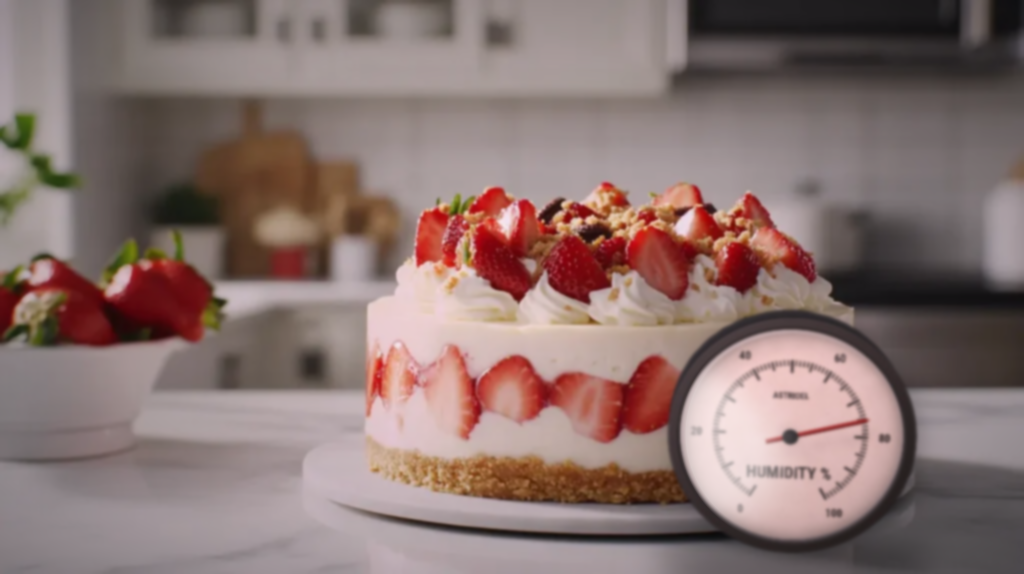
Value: 75 %
